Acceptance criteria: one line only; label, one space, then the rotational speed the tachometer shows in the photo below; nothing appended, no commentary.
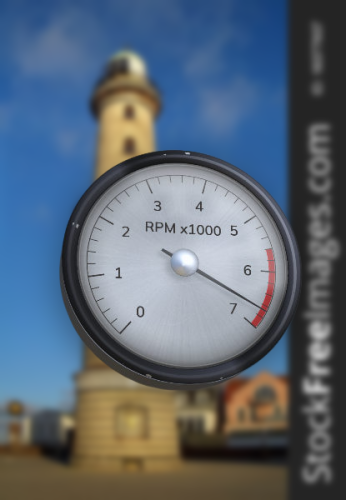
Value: 6700 rpm
